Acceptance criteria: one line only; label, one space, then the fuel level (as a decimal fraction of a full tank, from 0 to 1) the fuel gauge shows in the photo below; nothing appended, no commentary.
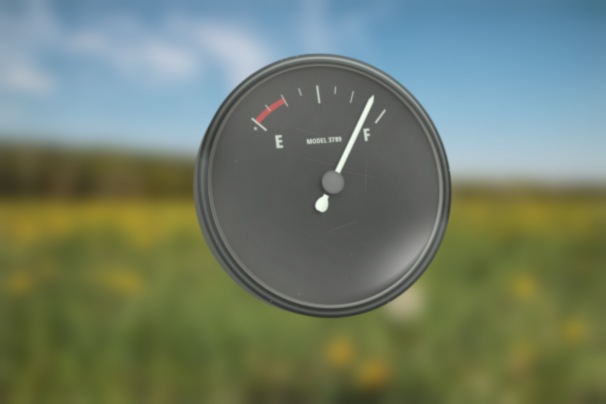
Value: 0.875
